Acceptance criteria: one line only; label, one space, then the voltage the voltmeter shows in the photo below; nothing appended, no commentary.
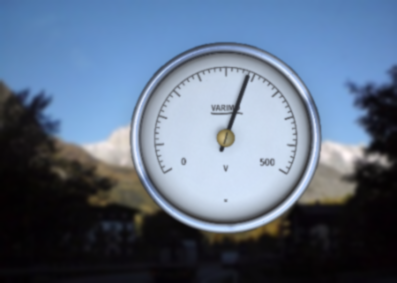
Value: 290 V
